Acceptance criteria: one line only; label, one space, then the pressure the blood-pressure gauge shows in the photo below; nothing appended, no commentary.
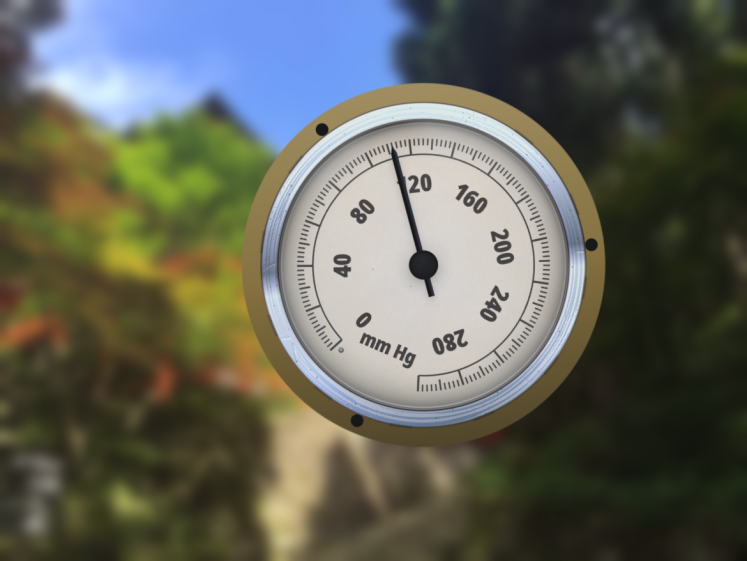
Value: 112 mmHg
